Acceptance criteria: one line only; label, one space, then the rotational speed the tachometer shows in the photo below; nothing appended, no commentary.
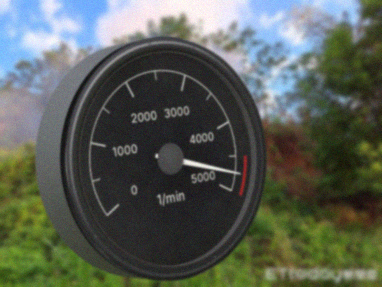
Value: 4750 rpm
